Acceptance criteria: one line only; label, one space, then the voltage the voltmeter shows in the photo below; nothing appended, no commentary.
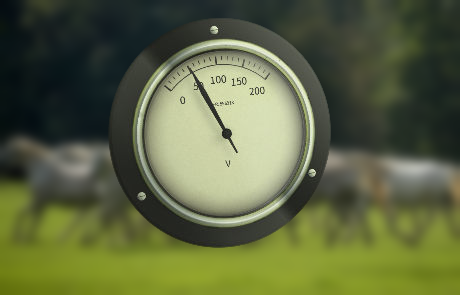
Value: 50 V
